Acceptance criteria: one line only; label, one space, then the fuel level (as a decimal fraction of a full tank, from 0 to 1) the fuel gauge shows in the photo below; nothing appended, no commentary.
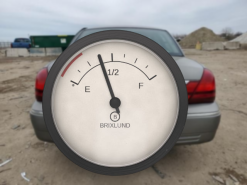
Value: 0.375
